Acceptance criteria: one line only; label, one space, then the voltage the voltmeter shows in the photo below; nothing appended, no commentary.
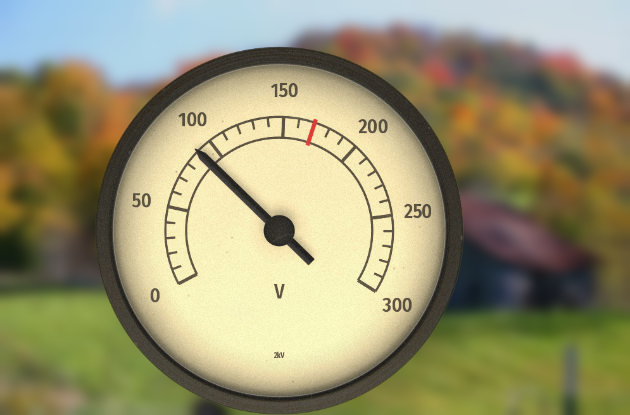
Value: 90 V
